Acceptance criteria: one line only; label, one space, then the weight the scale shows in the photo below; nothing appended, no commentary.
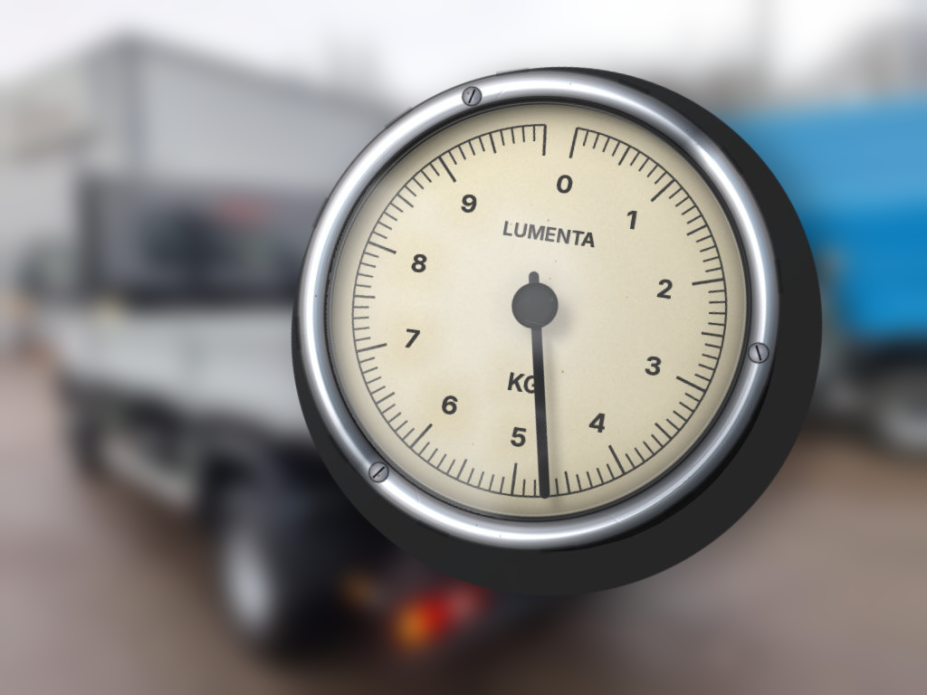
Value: 4.7 kg
